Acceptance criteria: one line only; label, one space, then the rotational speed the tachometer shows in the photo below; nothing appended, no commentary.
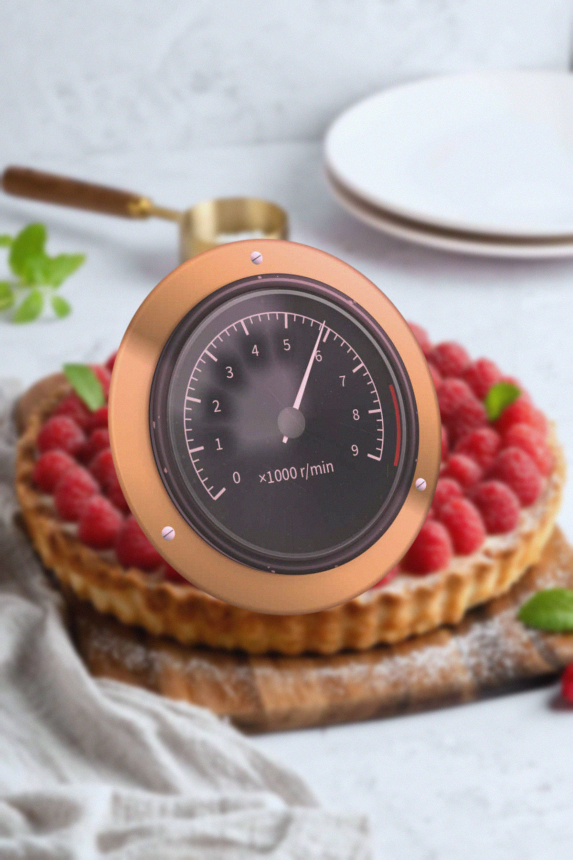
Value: 5800 rpm
